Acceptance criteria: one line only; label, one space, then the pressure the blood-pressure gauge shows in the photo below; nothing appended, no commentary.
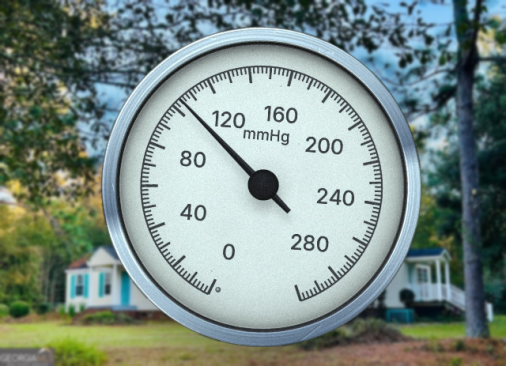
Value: 104 mmHg
